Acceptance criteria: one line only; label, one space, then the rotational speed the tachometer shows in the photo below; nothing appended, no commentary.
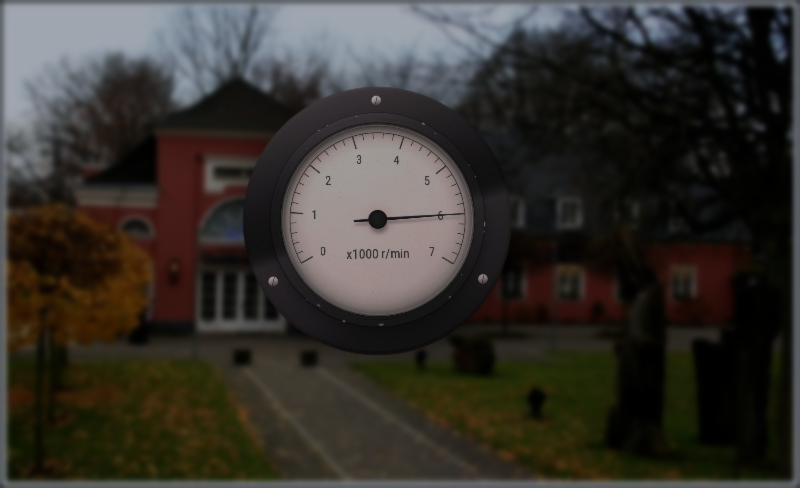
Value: 6000 rpm
